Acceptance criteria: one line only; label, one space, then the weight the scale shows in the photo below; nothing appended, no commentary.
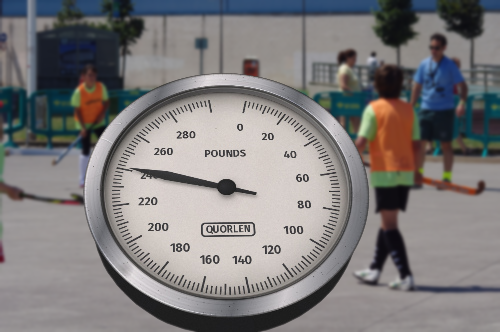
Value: 240 lb
